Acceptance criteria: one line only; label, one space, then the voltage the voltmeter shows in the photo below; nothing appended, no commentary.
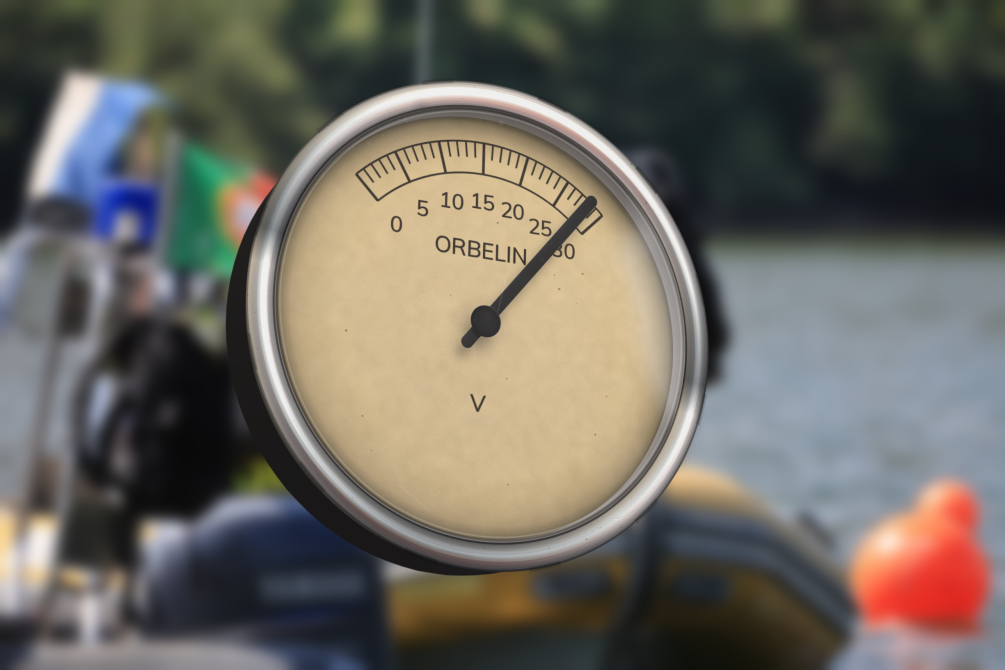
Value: 28 V
